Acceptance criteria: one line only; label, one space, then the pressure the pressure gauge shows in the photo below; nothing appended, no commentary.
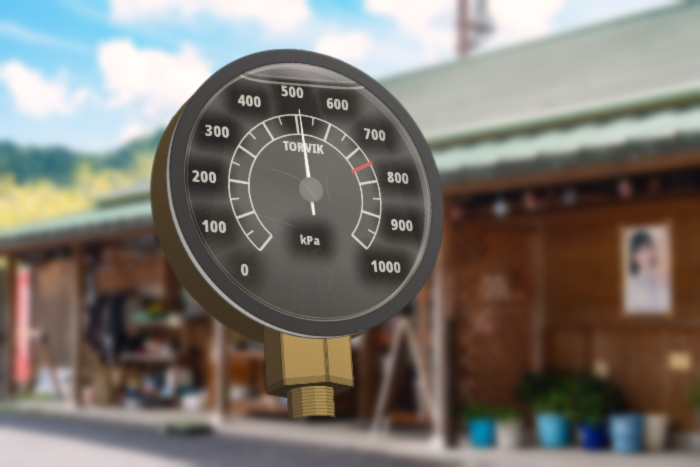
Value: 500 kPa
